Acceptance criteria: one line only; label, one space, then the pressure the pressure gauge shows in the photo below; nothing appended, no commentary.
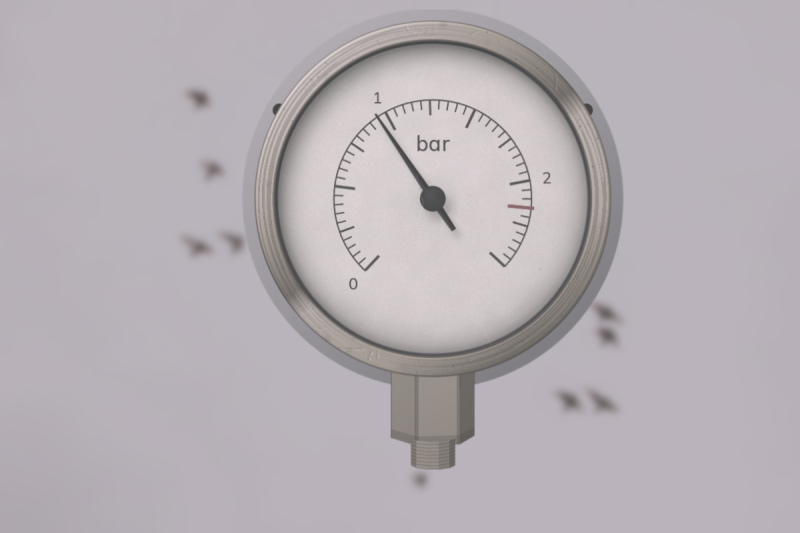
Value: 0.95 bar
